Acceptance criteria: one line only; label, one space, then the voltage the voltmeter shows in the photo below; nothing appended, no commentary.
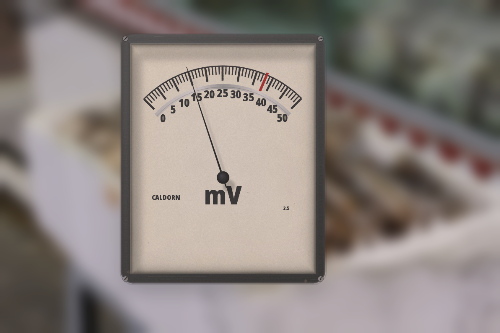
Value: 15 mV
